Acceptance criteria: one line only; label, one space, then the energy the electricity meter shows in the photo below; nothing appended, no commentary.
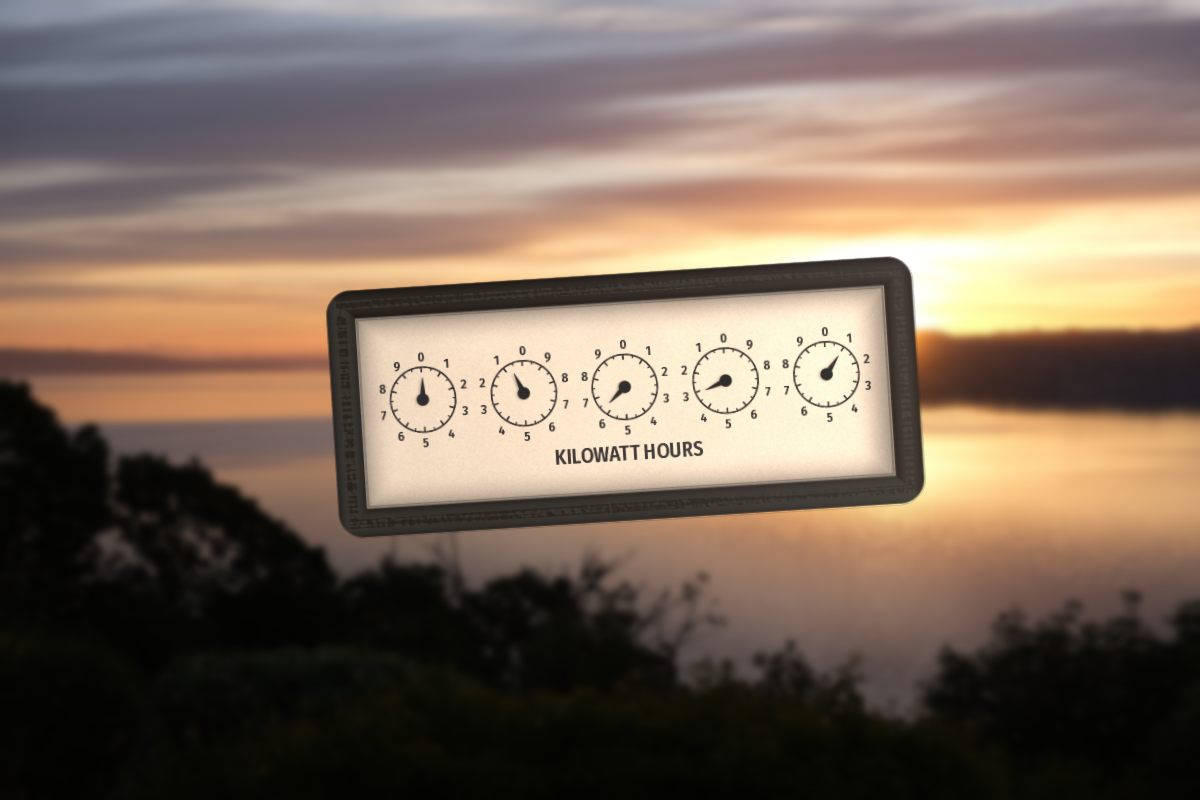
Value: 631 kWh
